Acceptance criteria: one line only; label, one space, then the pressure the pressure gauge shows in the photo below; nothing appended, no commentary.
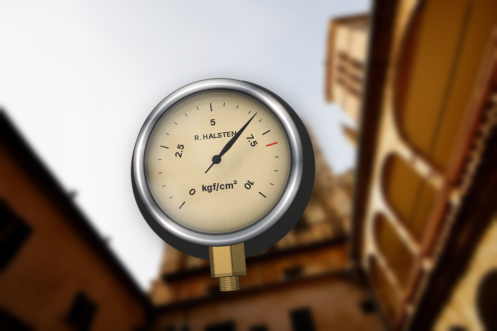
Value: 6.75 kg/cm²
